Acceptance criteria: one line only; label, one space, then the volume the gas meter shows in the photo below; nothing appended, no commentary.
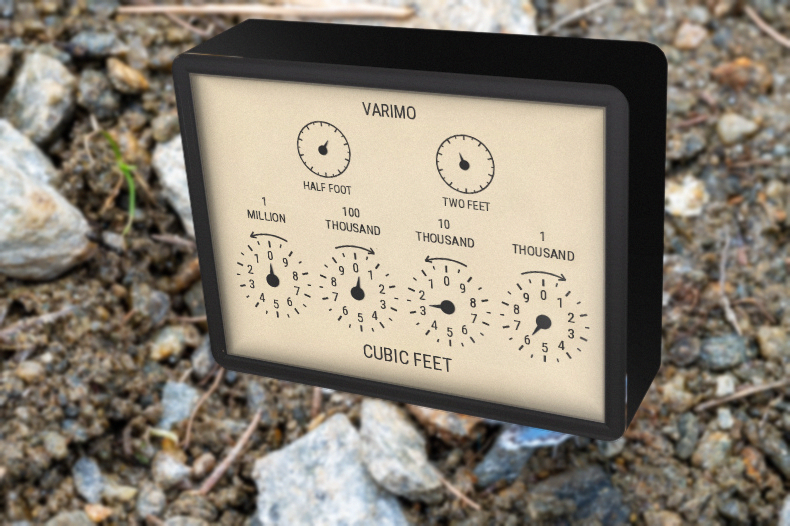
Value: 2600 ft³
